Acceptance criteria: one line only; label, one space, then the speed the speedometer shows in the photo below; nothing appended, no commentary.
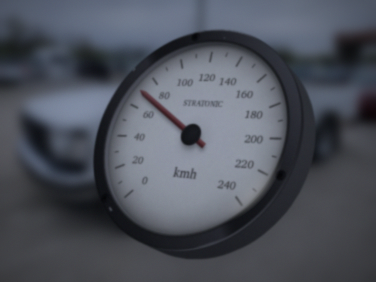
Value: 70 km/h
